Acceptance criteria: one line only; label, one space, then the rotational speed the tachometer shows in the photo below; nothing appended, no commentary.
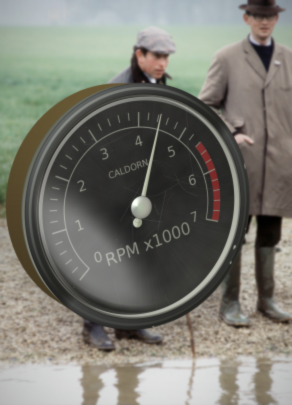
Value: 4400 rpm
